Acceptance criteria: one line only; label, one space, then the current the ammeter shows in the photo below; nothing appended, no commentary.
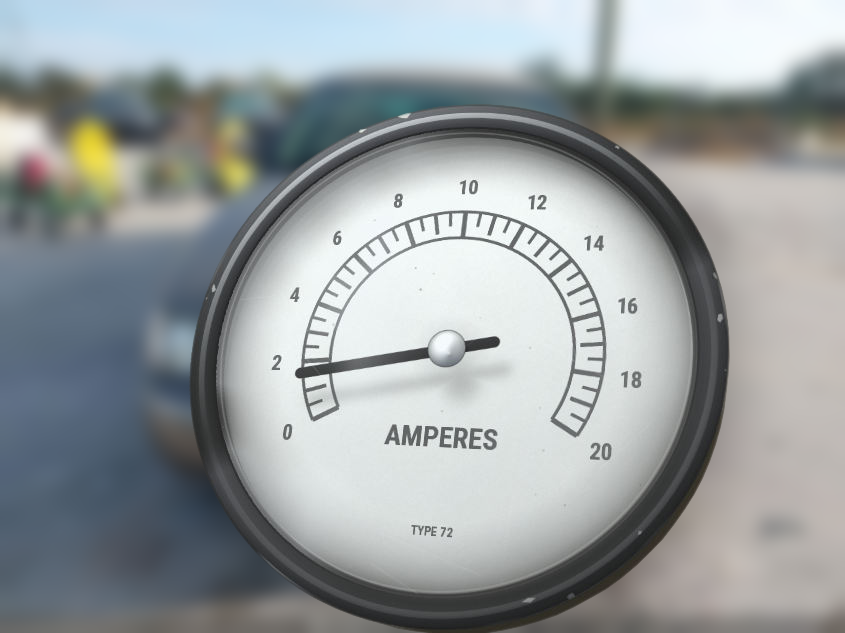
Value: 1.5 A
